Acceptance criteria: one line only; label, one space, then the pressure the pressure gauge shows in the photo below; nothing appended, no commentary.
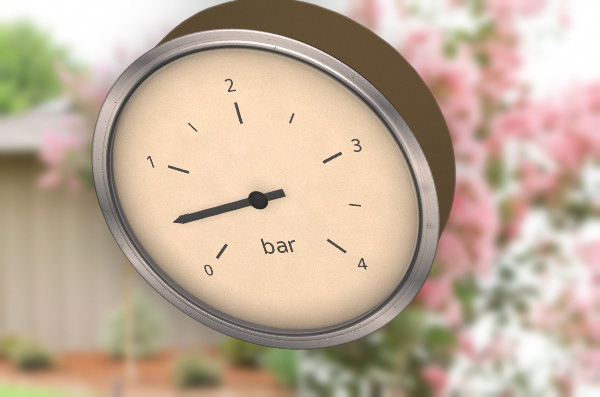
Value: 0.5 bar
